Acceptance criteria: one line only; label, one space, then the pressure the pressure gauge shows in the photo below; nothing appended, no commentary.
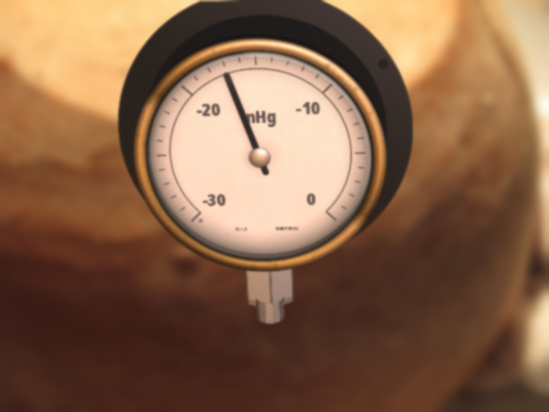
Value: -17 inHg
